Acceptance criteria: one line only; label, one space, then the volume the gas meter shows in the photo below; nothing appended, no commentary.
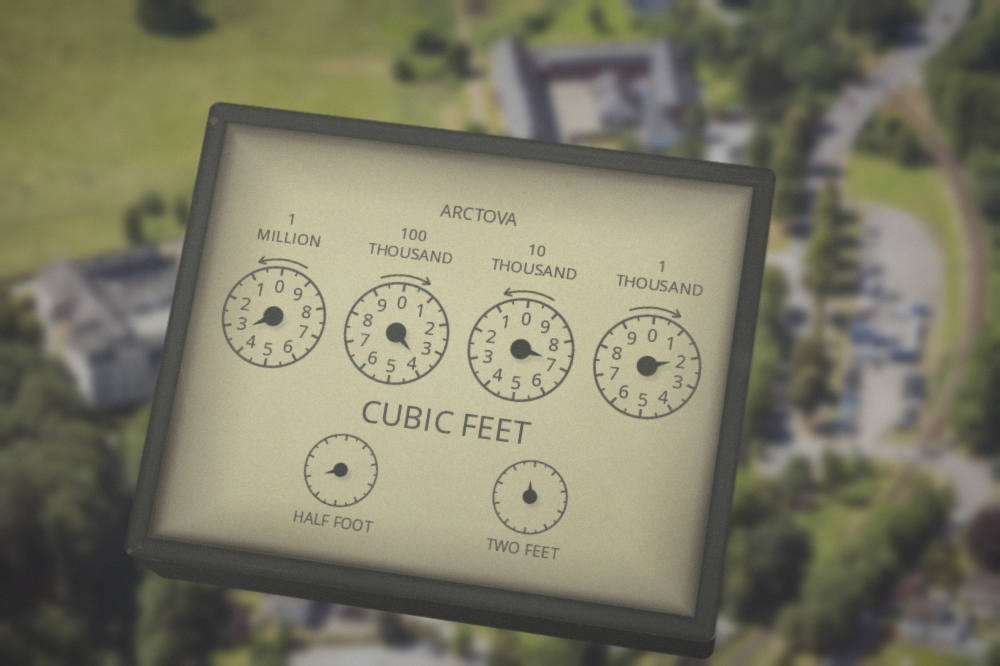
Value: 337200 ft³
